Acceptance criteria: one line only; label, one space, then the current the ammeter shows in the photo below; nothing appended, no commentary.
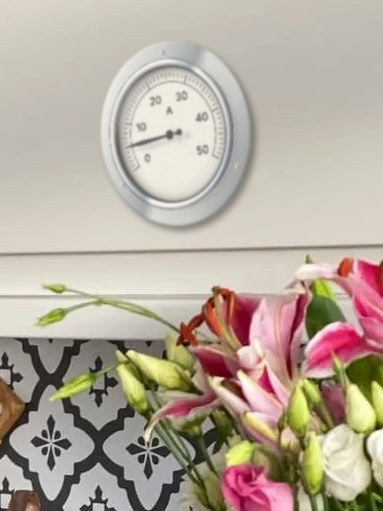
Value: 5 A
